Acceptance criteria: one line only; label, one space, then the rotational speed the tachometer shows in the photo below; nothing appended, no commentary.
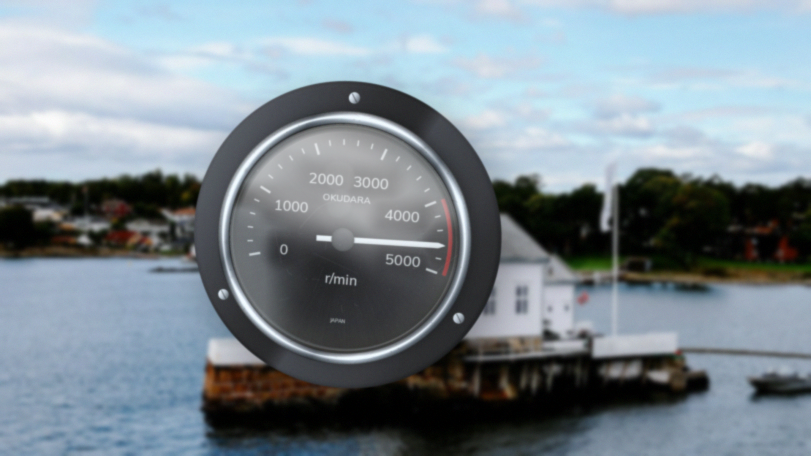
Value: 4600 rpm
